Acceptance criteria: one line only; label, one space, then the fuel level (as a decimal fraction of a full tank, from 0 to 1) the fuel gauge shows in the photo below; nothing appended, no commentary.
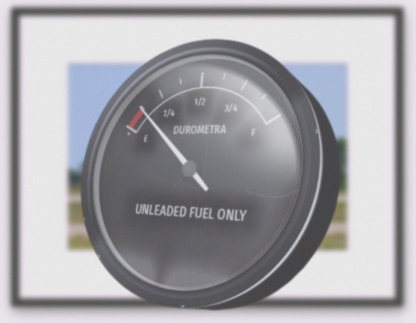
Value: 0.125
